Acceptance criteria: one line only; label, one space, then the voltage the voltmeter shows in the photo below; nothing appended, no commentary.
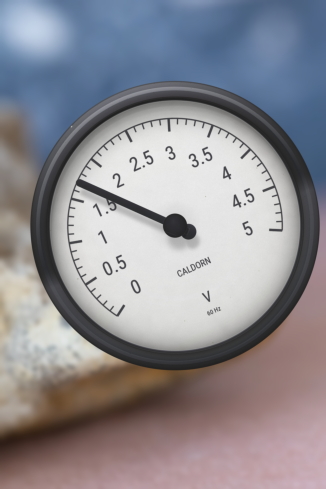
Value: 1.7 V
